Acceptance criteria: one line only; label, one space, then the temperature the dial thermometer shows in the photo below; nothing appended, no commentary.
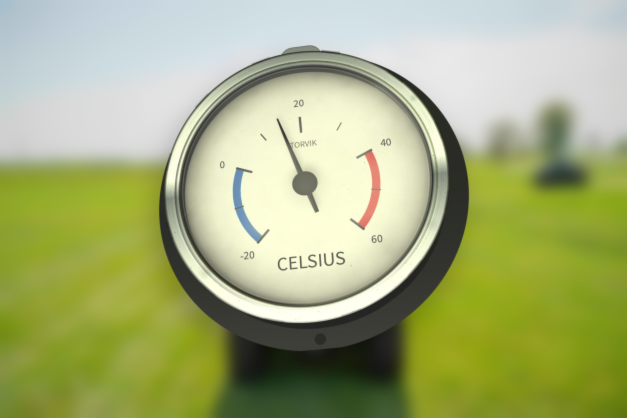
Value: 15 °C
